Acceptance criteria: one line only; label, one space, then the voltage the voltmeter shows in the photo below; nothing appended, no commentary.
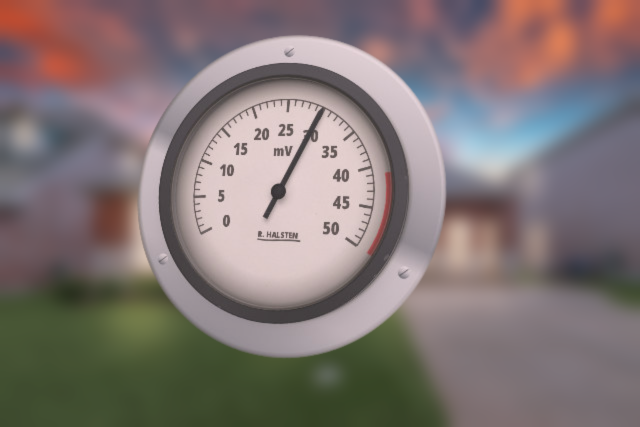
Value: 30 mV
